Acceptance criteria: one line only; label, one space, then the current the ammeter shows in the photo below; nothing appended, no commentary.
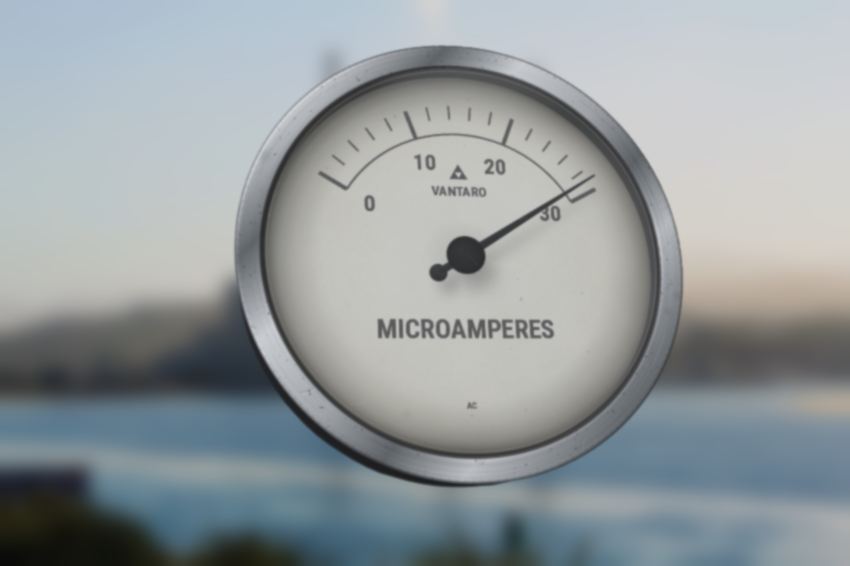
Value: 29 µA
